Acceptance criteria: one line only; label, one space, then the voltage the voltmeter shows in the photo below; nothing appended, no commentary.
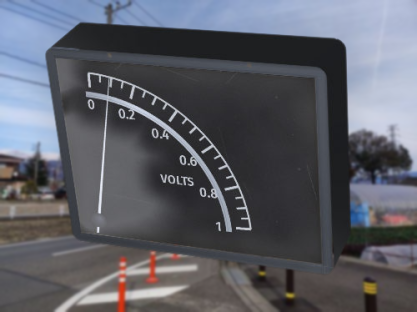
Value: 0.1 V
